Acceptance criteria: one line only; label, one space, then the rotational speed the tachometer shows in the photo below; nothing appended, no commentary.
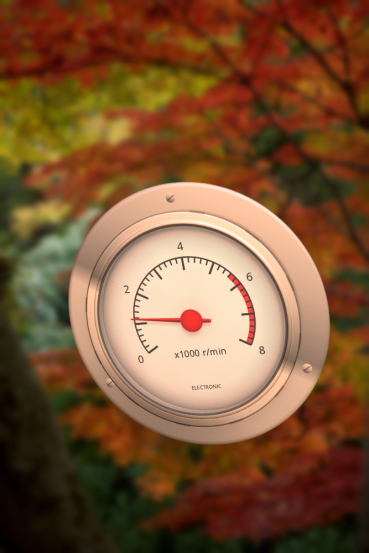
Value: 1200 rpm
